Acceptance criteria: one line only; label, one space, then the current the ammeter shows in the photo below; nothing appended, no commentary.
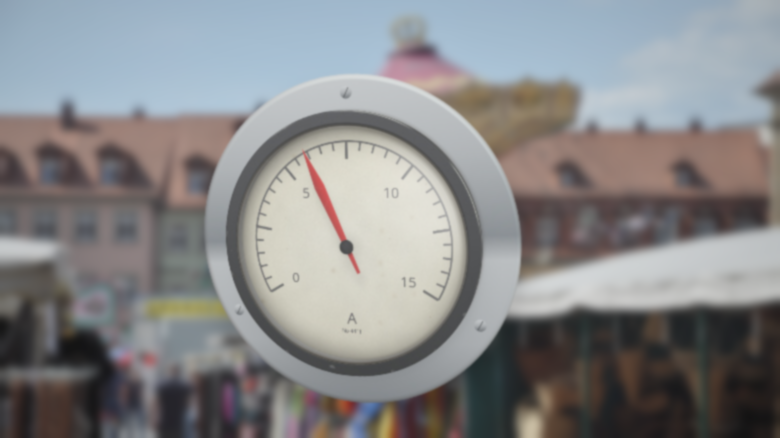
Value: 6 A
